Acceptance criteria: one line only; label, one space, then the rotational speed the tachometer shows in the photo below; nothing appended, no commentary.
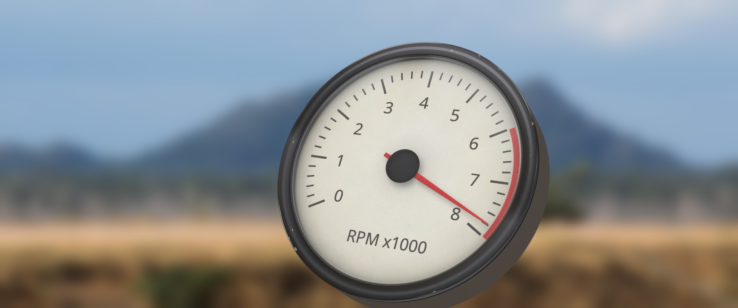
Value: 7800 rpm
